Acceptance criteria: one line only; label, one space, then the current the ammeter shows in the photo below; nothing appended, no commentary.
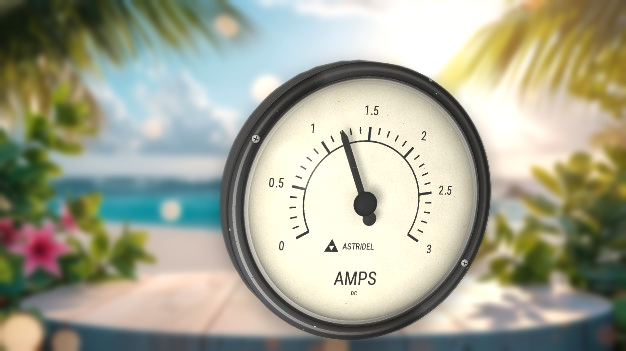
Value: 1.2 A
